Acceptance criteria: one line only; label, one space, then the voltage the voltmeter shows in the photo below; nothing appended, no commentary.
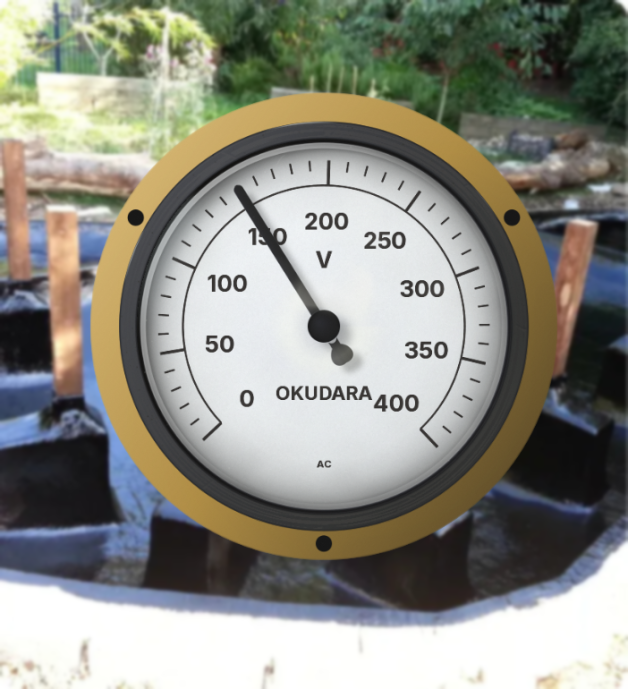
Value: 150 V
